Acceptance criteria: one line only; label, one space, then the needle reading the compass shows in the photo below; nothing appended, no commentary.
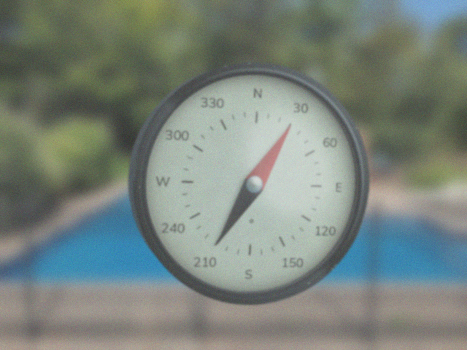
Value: 30 °
